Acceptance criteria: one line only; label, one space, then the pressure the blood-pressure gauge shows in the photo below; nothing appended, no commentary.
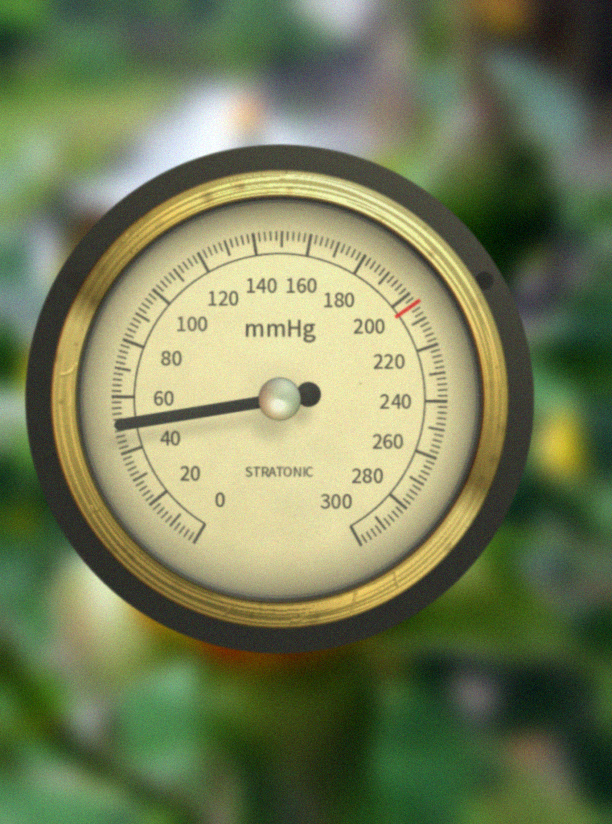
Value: 50 mmHg
